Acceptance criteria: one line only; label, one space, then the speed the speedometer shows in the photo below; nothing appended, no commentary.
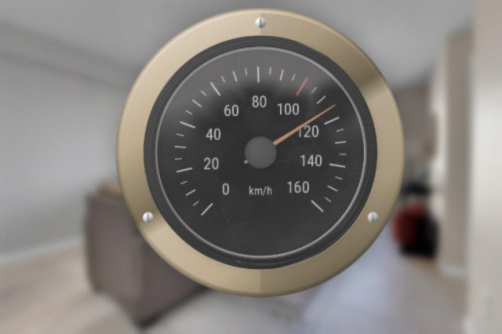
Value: 115 km/h
